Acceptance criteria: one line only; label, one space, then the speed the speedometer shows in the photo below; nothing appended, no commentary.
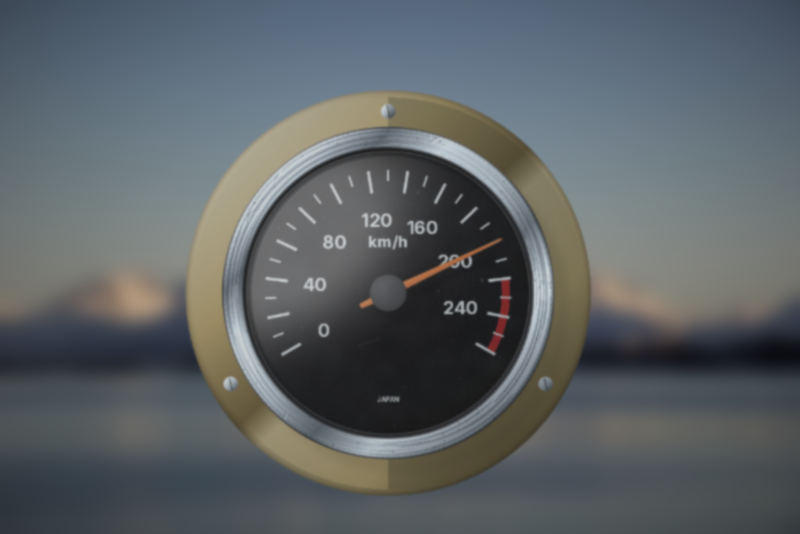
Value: 200 km/h
